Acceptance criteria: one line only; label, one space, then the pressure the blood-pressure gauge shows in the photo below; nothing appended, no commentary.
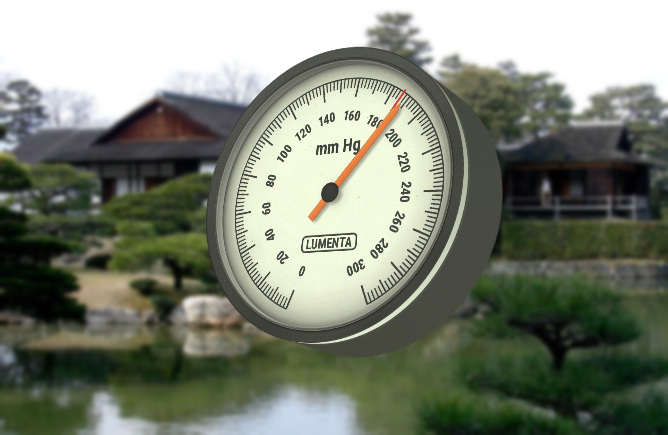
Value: 190 mmHg
